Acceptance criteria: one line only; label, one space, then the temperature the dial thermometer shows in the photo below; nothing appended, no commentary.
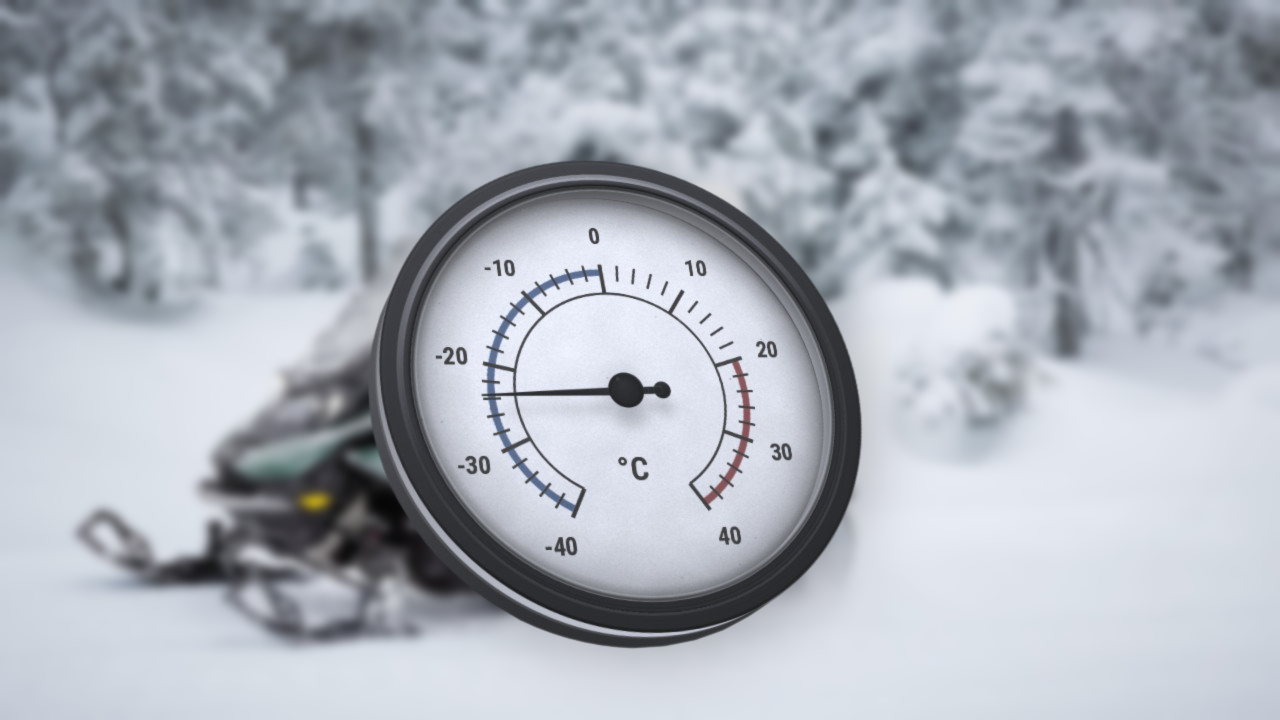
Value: -24 °C
